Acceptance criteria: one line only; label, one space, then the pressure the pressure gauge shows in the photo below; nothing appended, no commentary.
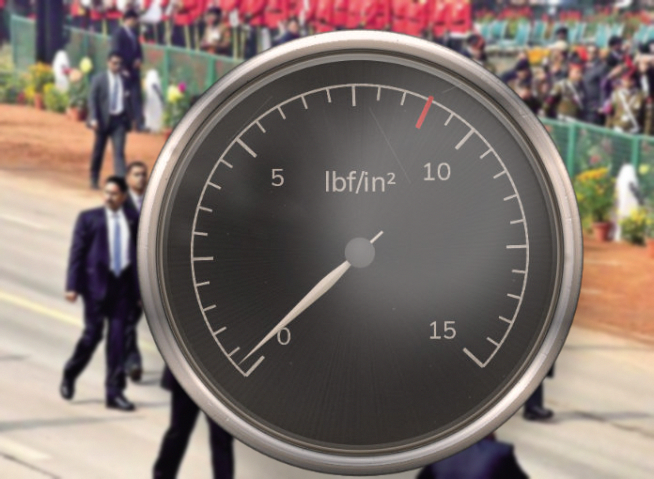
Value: 0.25 psi
